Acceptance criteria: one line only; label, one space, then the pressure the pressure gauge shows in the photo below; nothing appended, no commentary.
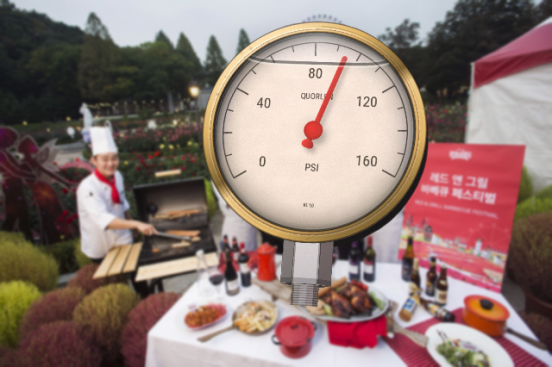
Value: 95 psi
